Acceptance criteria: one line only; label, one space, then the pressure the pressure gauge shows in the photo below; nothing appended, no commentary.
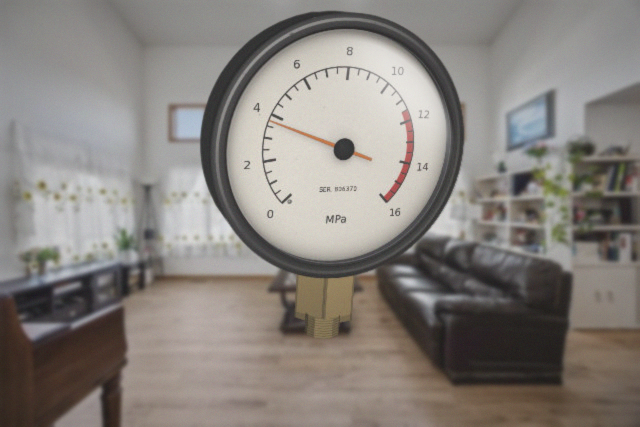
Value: 3.75 MPa
